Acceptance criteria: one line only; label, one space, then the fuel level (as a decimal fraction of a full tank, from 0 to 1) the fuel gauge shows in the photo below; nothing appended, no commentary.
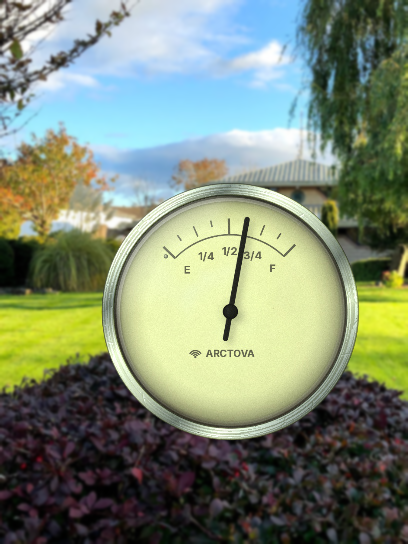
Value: 0.625
